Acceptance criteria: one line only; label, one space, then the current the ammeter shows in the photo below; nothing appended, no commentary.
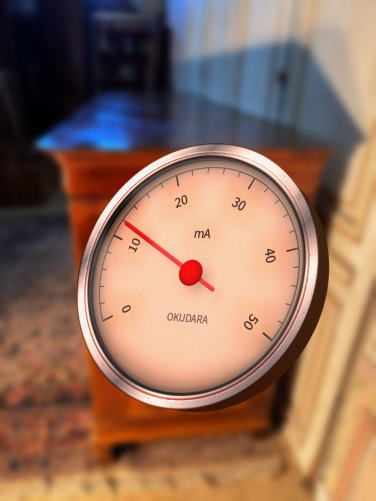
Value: 12 mA
